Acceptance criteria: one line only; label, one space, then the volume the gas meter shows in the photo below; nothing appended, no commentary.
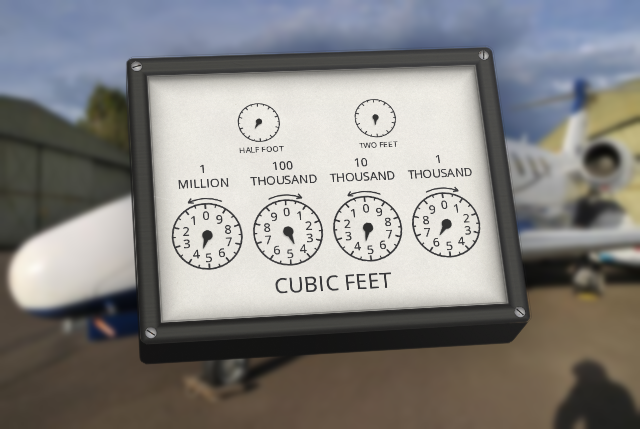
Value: 444600 ft³
